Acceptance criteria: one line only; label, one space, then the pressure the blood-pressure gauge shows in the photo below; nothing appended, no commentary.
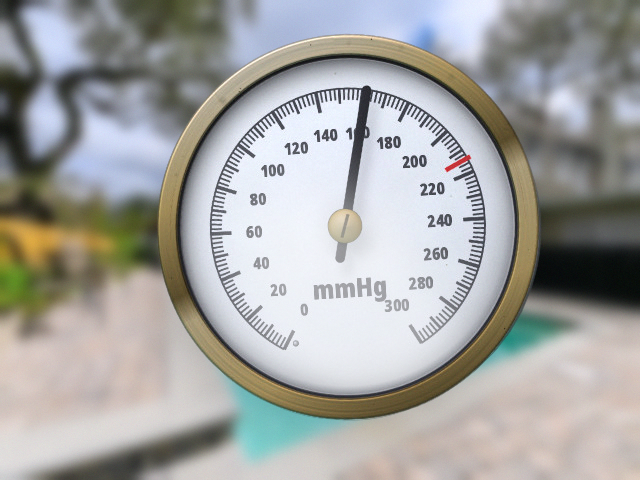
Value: 162 mmHg
